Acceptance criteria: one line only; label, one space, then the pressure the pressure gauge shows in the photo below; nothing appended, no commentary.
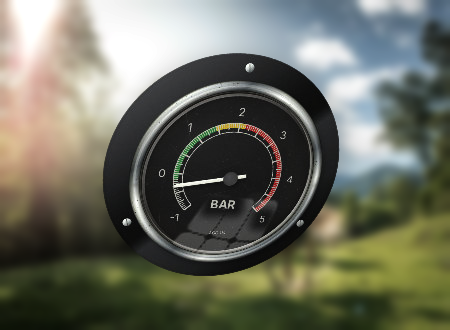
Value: -0.25 bar
